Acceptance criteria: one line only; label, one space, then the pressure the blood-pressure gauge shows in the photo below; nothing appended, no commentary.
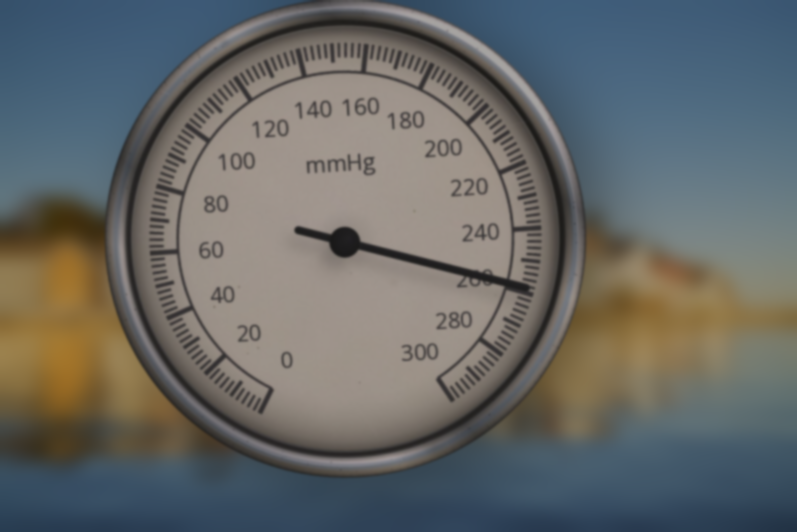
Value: 258 mmHg
